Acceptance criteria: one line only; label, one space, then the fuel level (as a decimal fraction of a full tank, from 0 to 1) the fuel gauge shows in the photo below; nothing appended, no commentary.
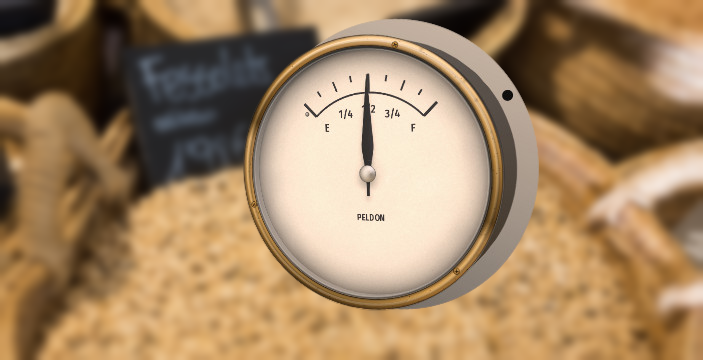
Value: 0.5
